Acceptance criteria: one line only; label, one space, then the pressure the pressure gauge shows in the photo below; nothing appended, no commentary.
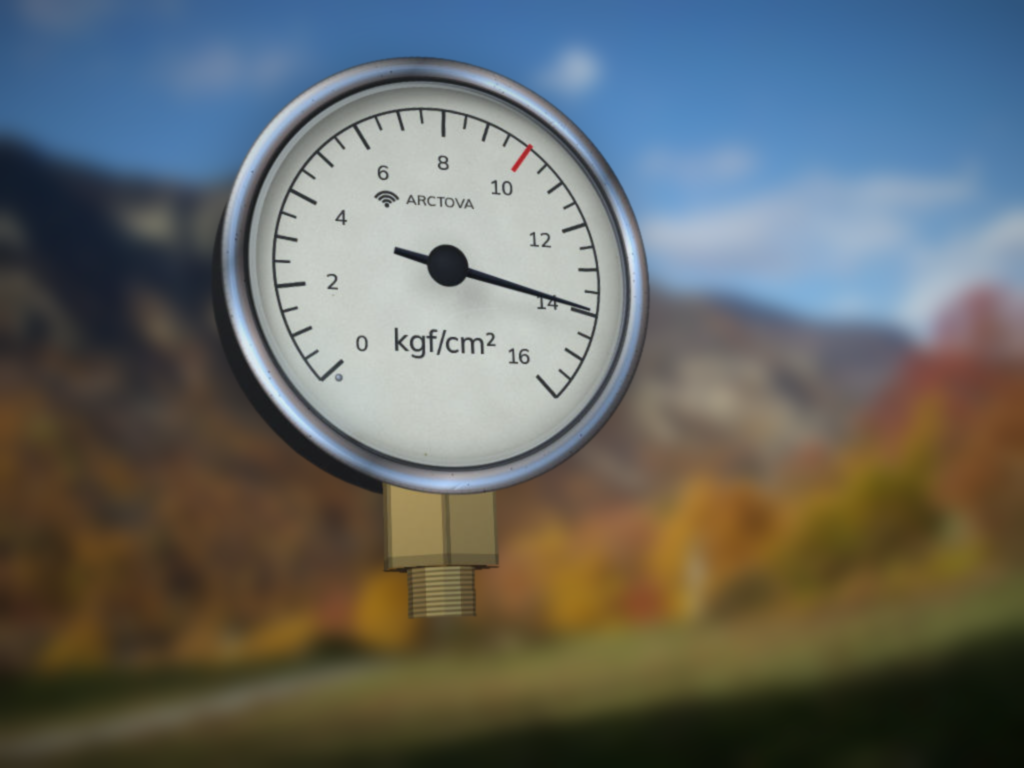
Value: 14 kg/cm²
